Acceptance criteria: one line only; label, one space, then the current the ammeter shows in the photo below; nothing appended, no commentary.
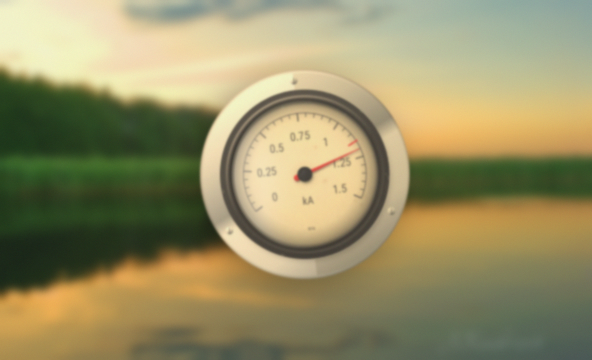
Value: 1.2 kA
